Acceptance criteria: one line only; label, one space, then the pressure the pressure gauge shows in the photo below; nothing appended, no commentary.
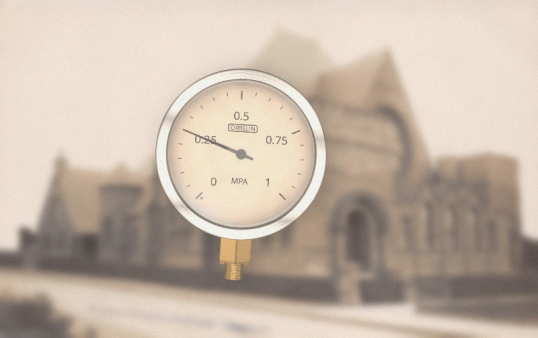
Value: 0.25 MPa
